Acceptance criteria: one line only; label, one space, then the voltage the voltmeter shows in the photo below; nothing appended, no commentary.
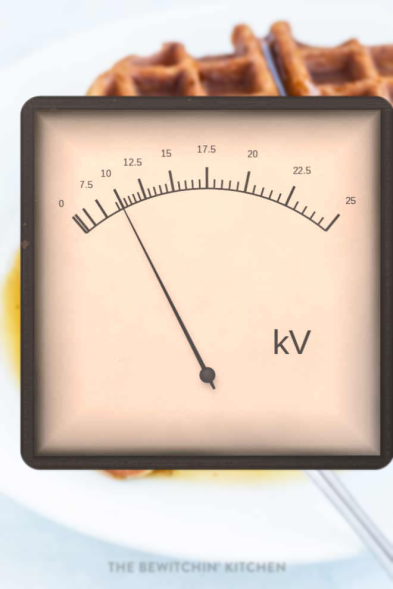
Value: 10 kV
